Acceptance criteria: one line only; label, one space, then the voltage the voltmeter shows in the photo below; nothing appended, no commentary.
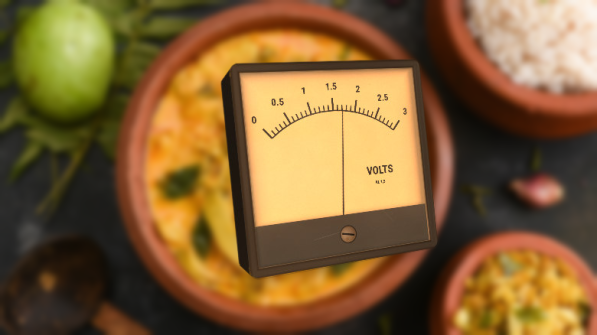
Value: 1.7 V
